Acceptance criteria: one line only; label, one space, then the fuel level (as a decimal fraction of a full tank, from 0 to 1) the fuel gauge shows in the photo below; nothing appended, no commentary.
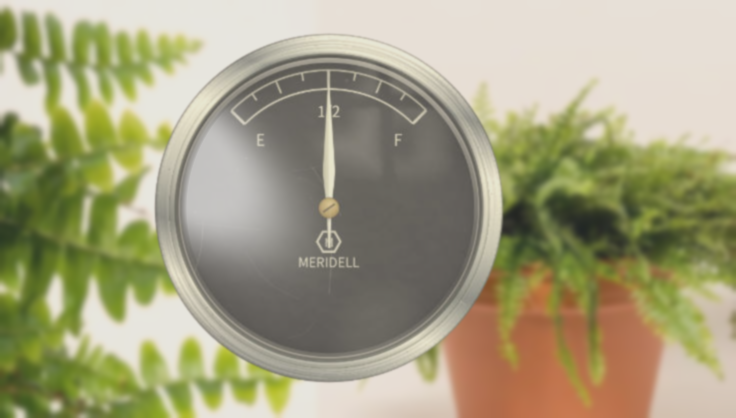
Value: 0.5
